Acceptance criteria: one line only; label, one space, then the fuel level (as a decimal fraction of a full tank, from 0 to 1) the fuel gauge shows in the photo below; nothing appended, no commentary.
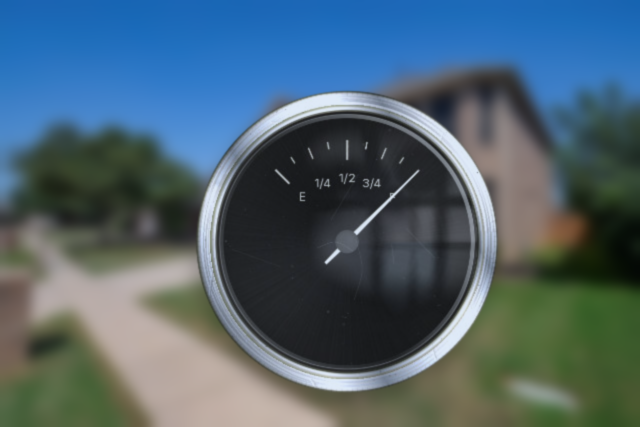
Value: 1
